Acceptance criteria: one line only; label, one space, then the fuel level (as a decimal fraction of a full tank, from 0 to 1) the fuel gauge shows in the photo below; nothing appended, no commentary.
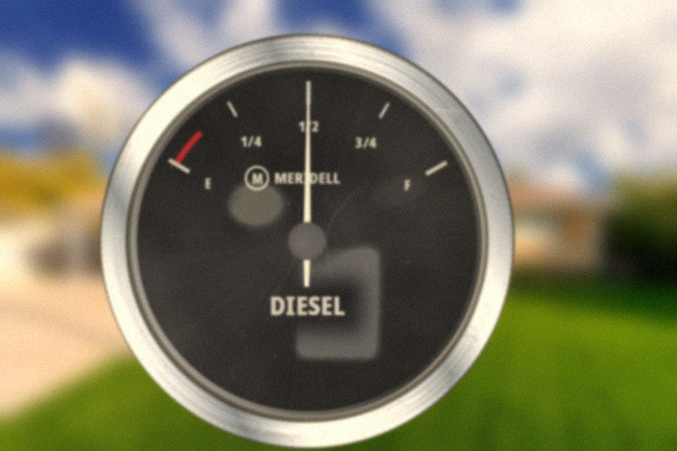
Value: 0.5
